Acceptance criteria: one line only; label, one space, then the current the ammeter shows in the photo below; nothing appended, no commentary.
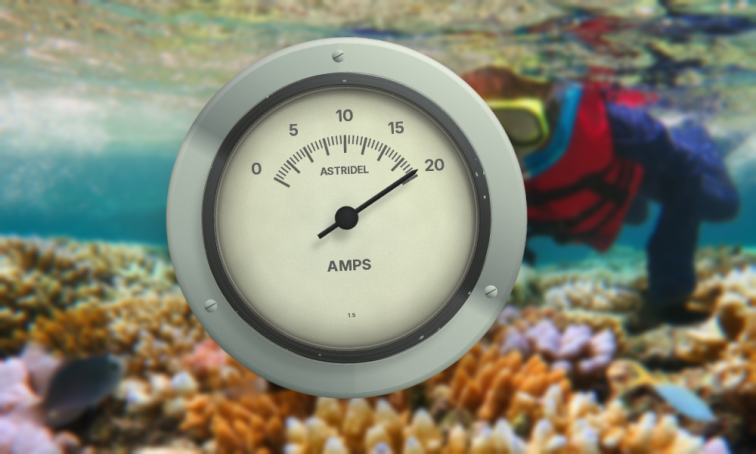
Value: 19.5 A
